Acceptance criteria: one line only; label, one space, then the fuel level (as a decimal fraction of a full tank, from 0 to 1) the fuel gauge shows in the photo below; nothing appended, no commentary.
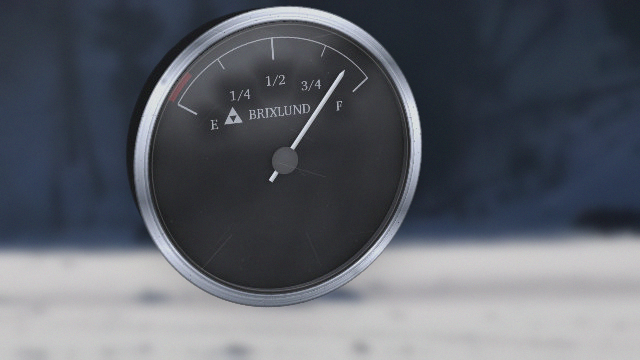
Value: 0.875
